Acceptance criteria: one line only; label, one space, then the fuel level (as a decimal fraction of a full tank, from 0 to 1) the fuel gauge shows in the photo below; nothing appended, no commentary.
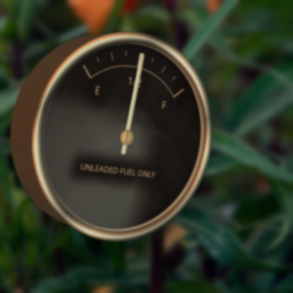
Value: 0.5
